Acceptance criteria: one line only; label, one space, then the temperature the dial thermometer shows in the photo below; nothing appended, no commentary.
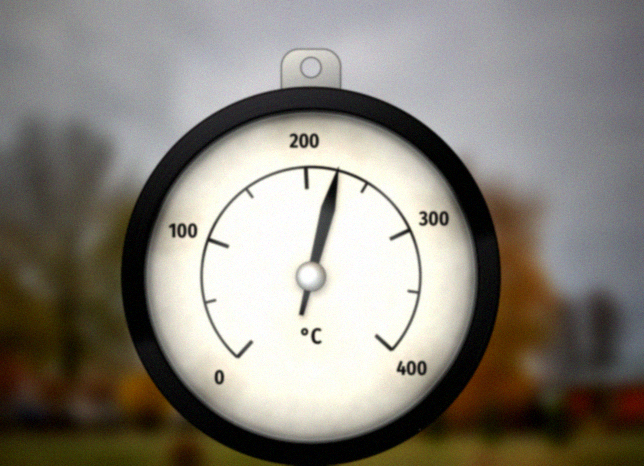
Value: 225 °C
